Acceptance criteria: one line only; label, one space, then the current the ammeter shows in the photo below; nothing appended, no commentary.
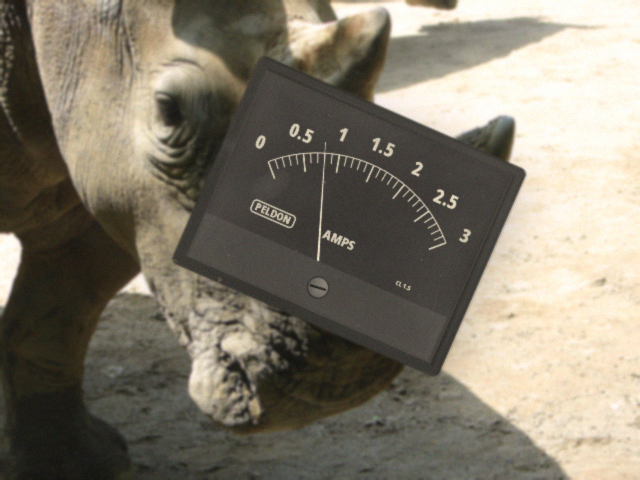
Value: 0.8 A
